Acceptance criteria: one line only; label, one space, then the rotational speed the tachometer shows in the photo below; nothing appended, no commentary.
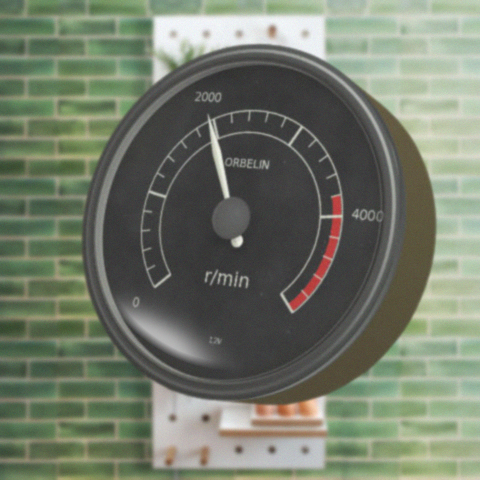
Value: 2000 rpm
